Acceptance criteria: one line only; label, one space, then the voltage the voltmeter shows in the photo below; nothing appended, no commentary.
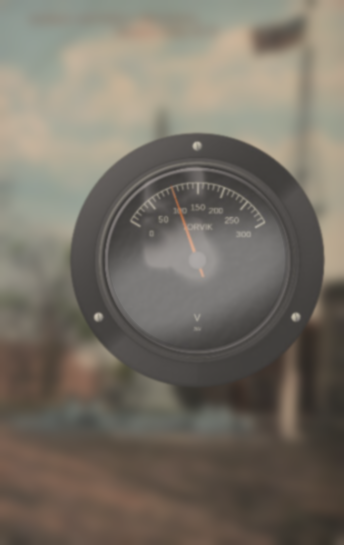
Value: 100 V
